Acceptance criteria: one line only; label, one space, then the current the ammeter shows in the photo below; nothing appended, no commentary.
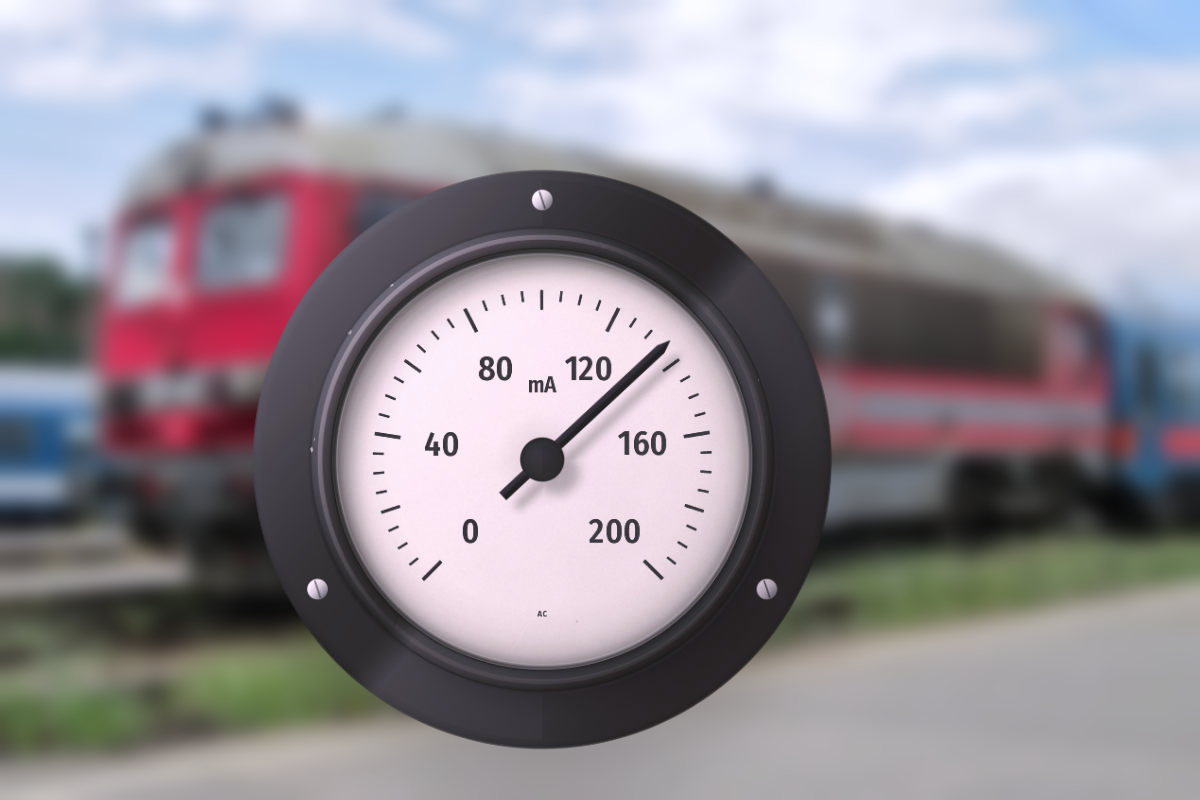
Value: 135 mA
